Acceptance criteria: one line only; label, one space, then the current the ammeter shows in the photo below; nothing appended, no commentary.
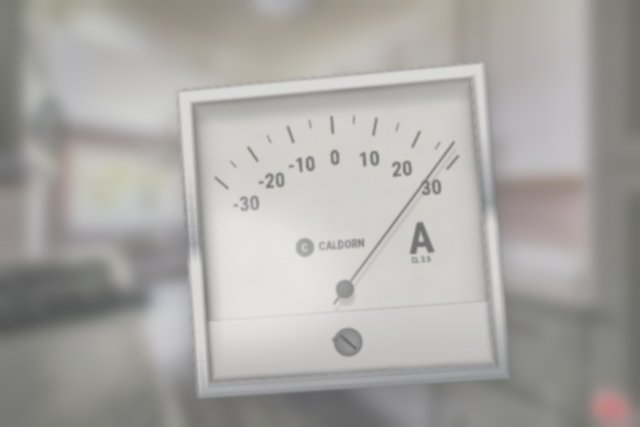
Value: 27.5 A
